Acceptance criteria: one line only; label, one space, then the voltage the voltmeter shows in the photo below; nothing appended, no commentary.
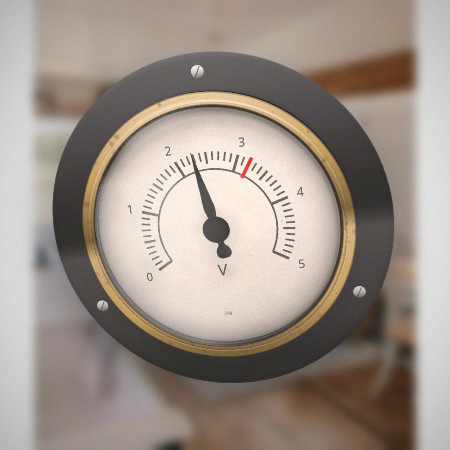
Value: 2.3 V
